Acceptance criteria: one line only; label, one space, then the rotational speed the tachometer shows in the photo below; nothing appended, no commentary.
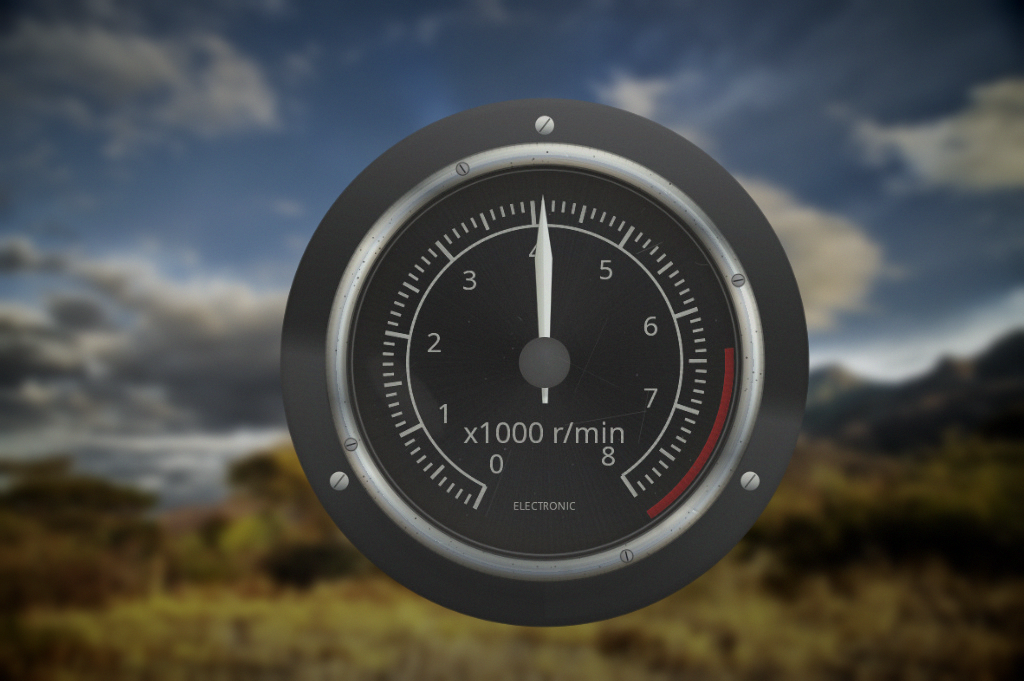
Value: 4100 rpm
